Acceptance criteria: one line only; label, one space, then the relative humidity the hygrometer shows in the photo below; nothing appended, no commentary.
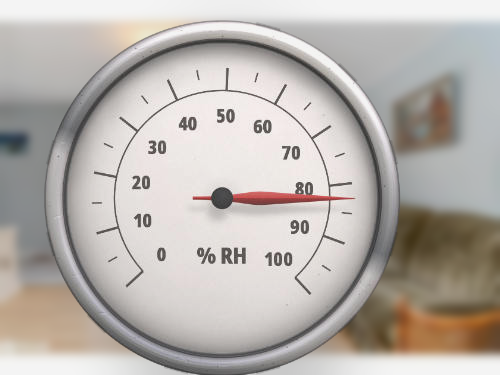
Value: 82.5 %
